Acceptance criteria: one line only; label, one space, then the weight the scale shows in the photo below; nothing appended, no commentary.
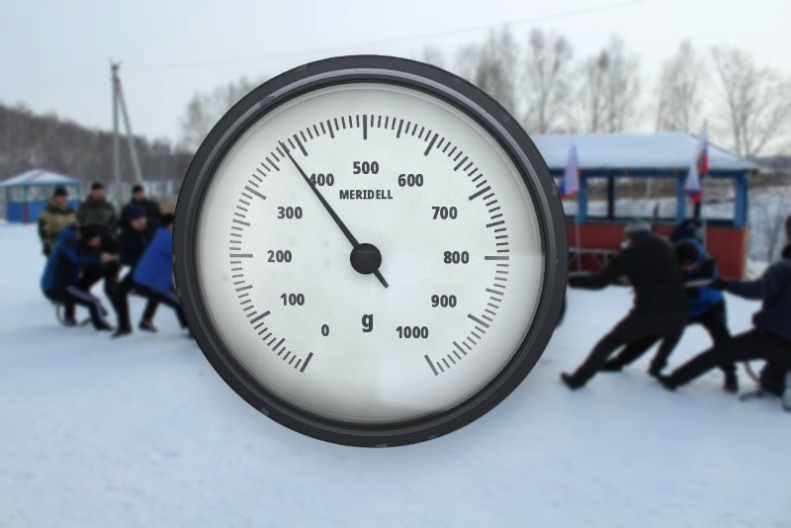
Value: 380 g
